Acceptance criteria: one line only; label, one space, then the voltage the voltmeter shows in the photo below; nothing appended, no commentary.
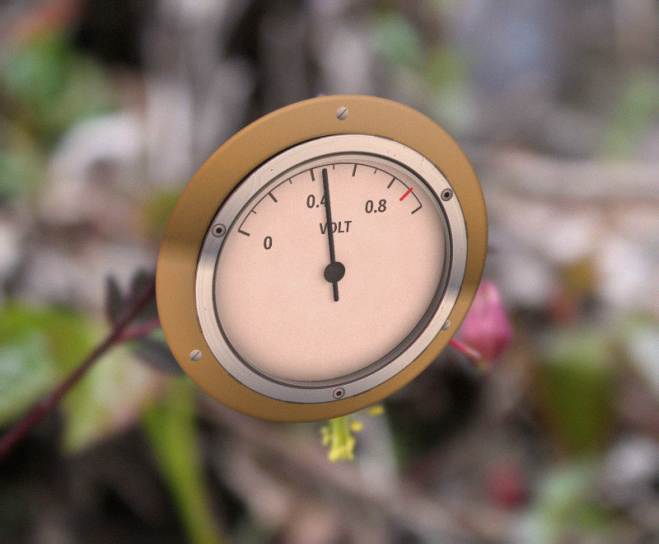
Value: 0.45 V
